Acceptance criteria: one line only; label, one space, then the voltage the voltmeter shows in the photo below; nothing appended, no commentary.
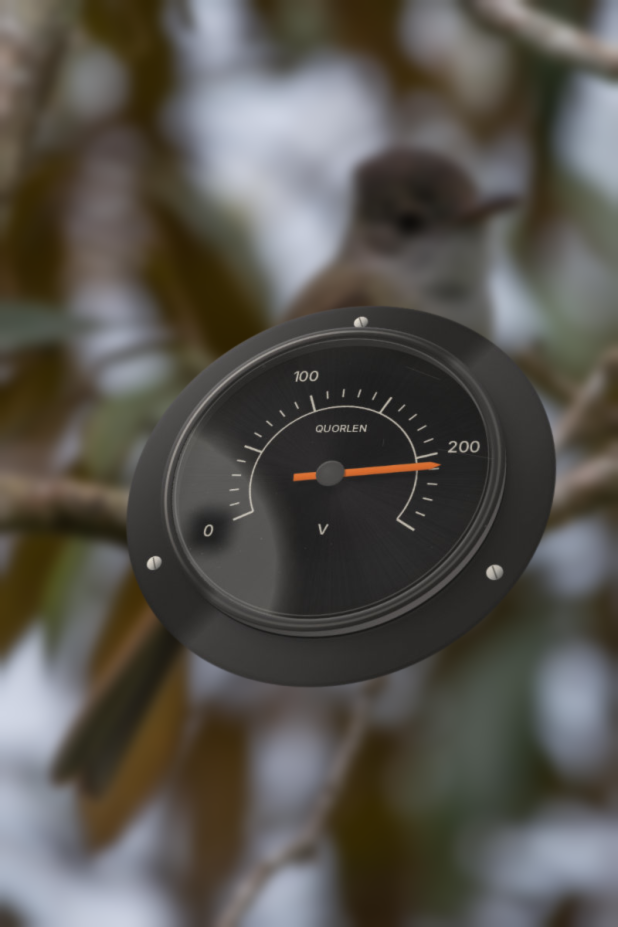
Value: 210 V
